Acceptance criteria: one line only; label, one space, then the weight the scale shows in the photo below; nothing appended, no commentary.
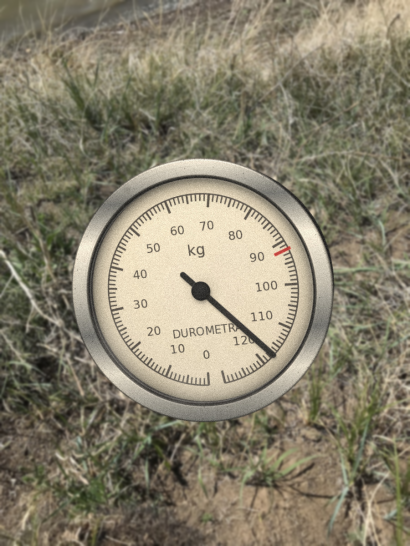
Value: 117 kg
